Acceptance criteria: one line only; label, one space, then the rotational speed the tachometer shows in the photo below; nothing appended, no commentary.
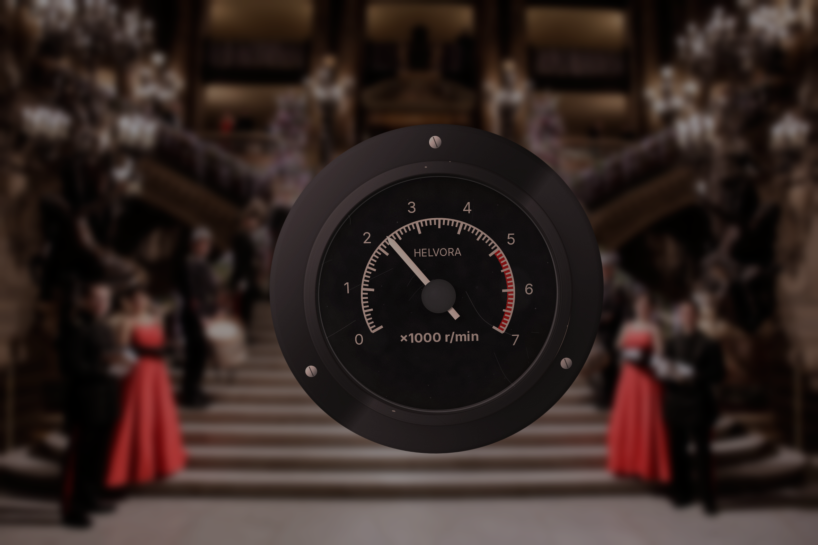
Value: 2300 rpm
